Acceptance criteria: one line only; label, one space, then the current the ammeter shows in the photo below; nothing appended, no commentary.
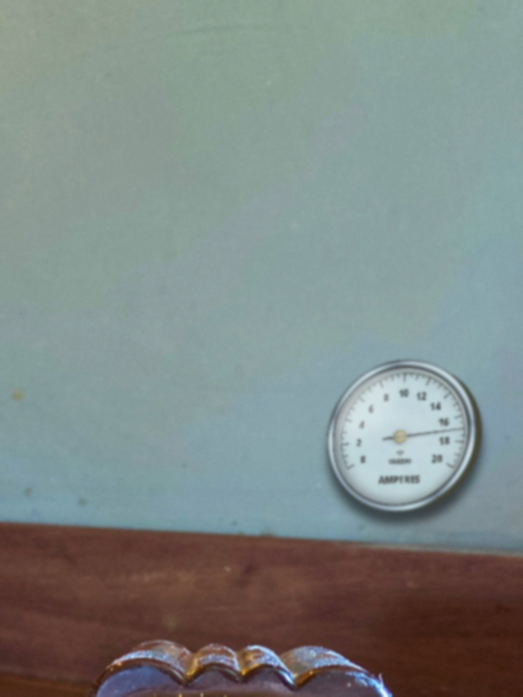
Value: 17 A
